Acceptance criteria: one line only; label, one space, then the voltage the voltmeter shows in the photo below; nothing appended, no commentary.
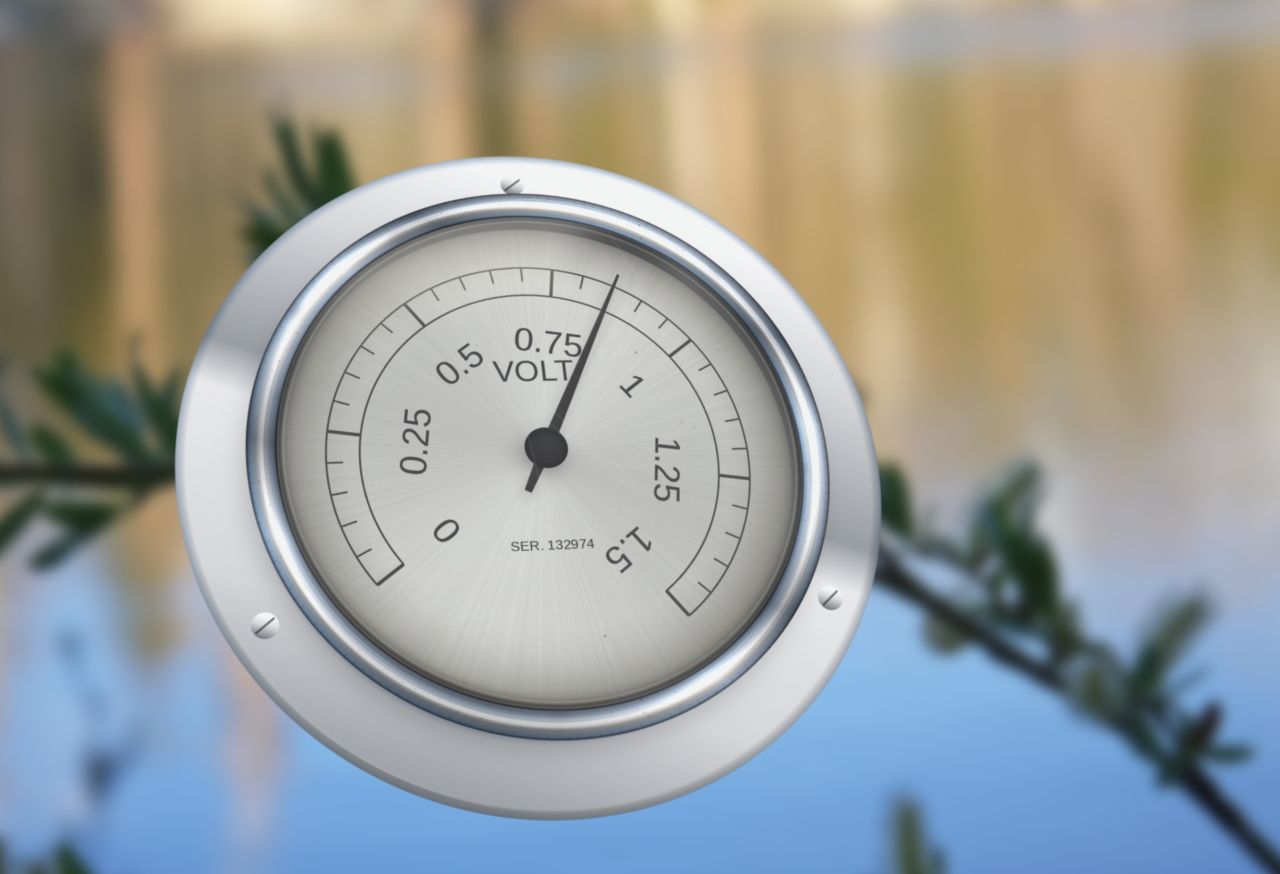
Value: 0.85 V
